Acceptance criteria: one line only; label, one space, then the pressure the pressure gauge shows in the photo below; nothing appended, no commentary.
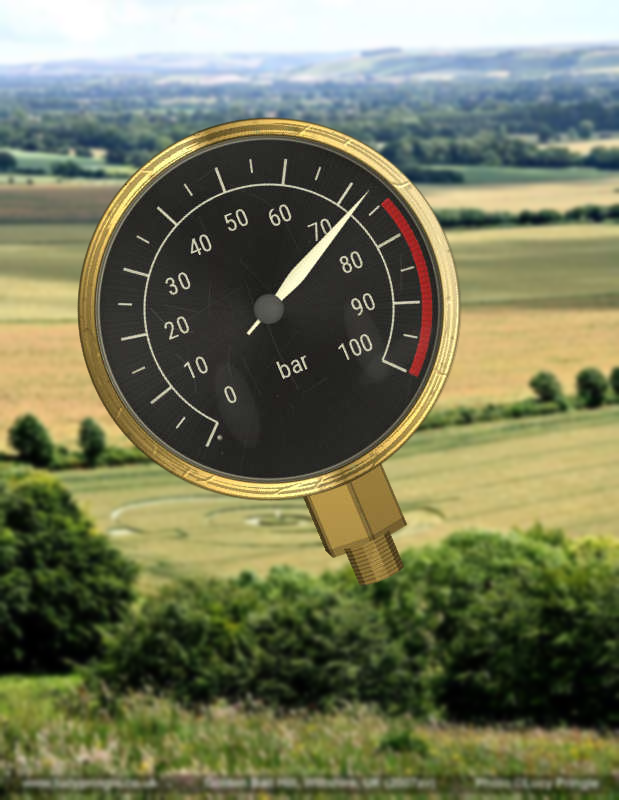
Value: 72.5 bar
